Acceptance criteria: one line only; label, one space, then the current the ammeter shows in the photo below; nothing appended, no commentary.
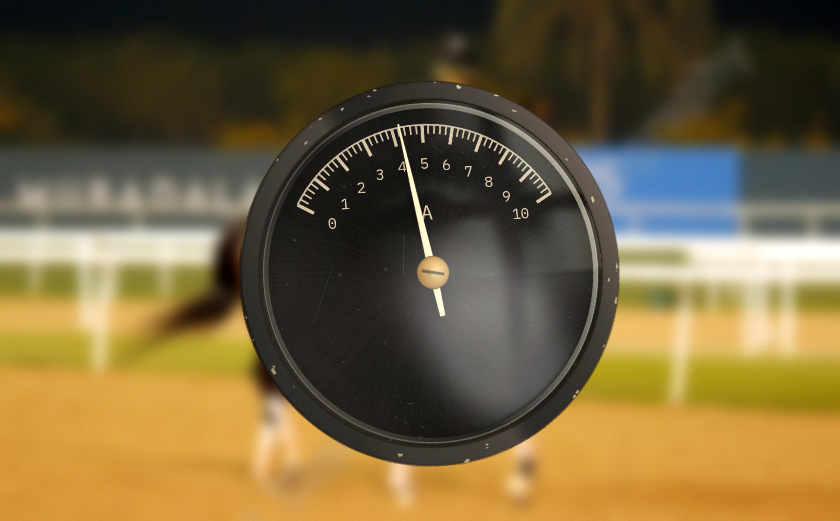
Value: 4.2 A
